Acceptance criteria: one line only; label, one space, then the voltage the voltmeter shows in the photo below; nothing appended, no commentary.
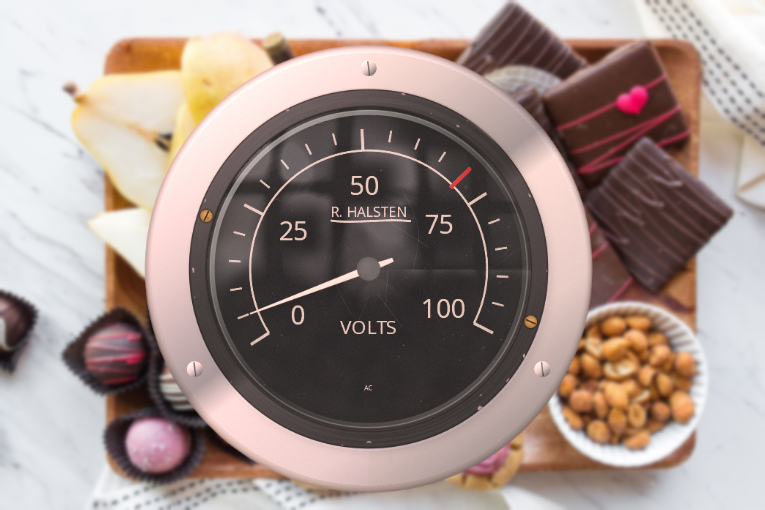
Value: 5 V
